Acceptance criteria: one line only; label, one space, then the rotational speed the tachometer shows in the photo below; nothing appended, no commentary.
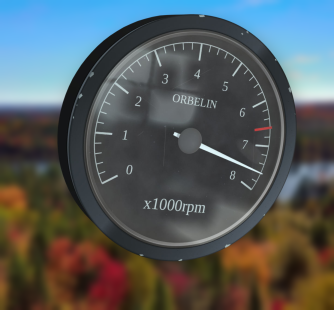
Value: 7600 rpm
